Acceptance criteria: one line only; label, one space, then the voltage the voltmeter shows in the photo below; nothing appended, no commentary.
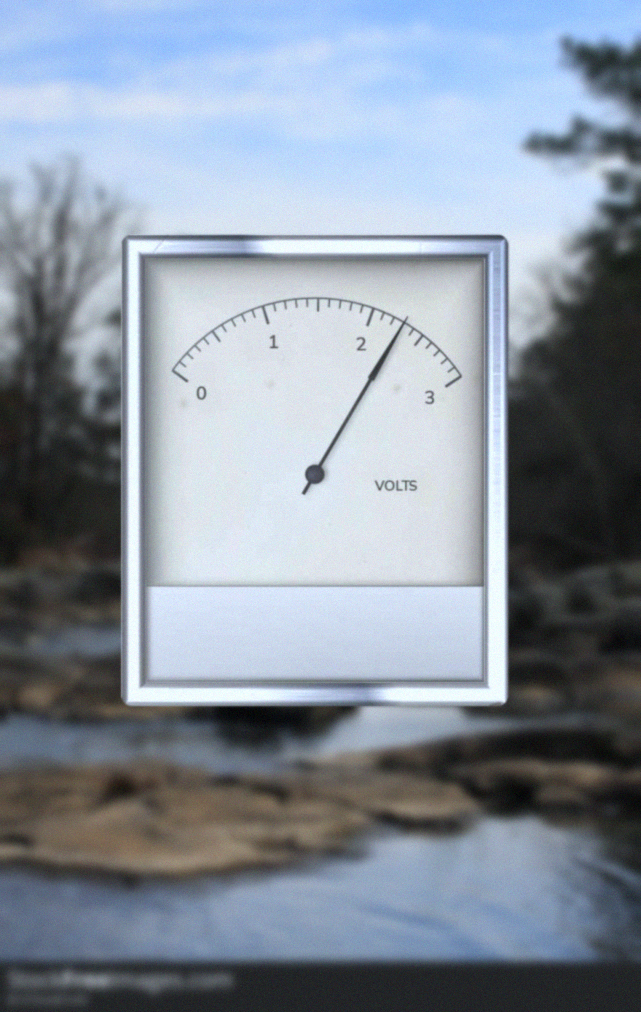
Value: 2.3 V
